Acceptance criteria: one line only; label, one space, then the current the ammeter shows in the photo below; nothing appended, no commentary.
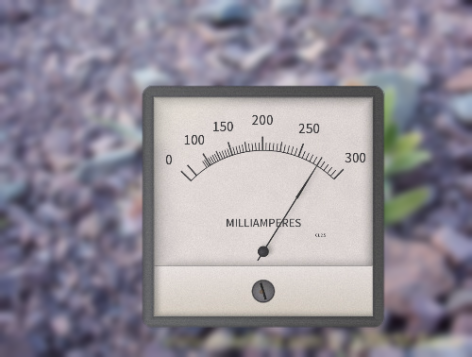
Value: 275 mA
